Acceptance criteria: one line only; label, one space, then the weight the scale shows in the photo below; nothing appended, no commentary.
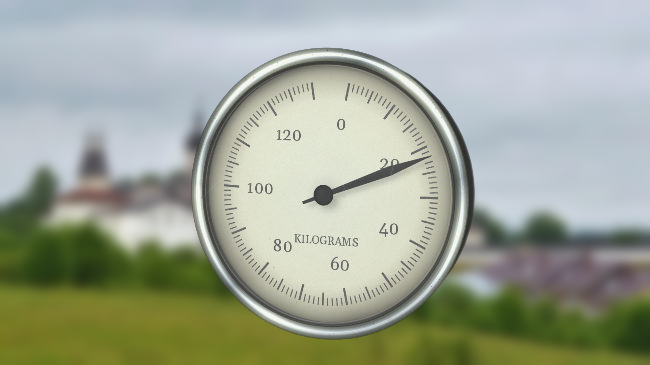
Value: 22 kg
